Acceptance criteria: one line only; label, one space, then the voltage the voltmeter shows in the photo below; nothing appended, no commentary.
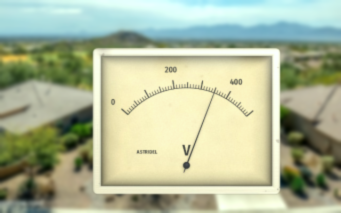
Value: 350 V
